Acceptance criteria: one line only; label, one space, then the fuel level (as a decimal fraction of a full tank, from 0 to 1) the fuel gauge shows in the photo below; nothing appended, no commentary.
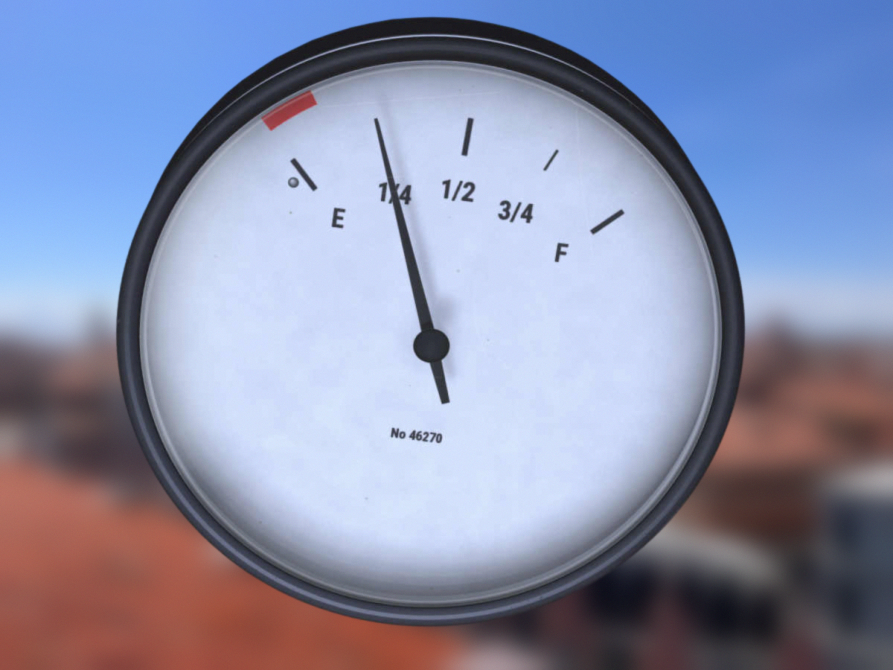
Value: 0.25
